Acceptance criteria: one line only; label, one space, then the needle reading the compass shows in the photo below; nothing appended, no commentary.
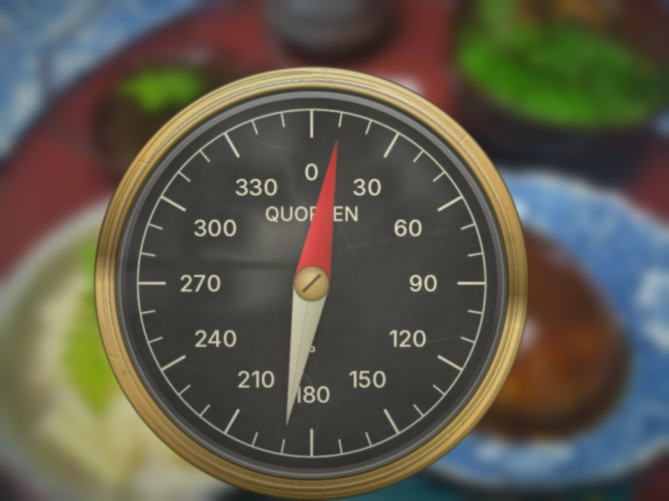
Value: 10 °
